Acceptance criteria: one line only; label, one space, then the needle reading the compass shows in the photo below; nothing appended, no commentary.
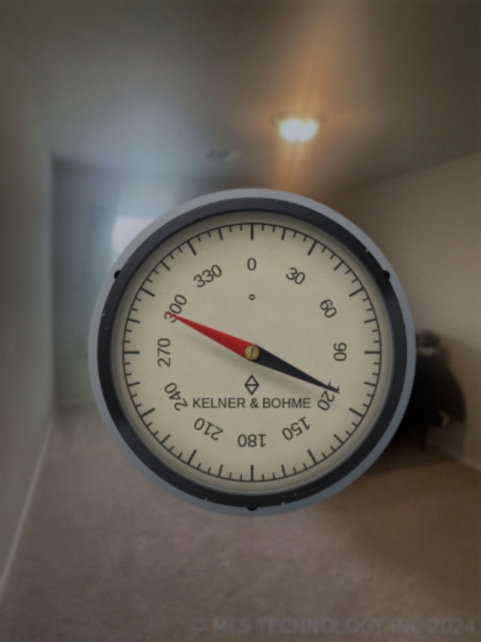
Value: 295 °
